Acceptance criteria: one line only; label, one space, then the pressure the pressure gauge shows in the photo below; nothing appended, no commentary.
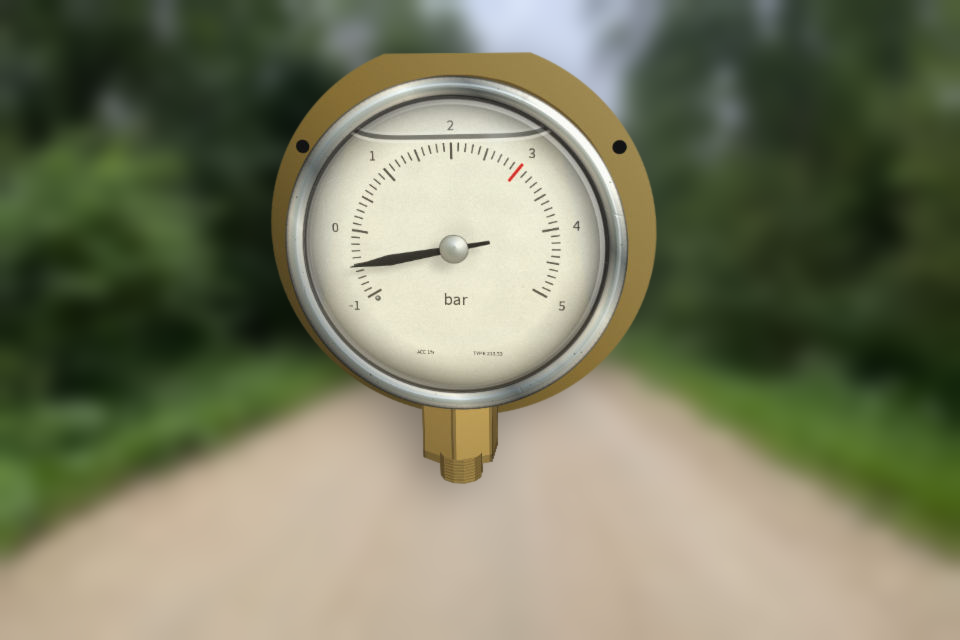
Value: -0.5 bar
